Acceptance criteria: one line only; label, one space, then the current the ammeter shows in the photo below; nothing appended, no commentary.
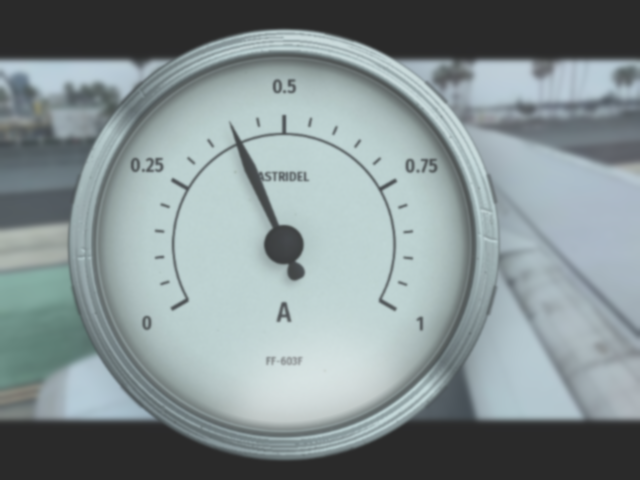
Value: 0.4 A
